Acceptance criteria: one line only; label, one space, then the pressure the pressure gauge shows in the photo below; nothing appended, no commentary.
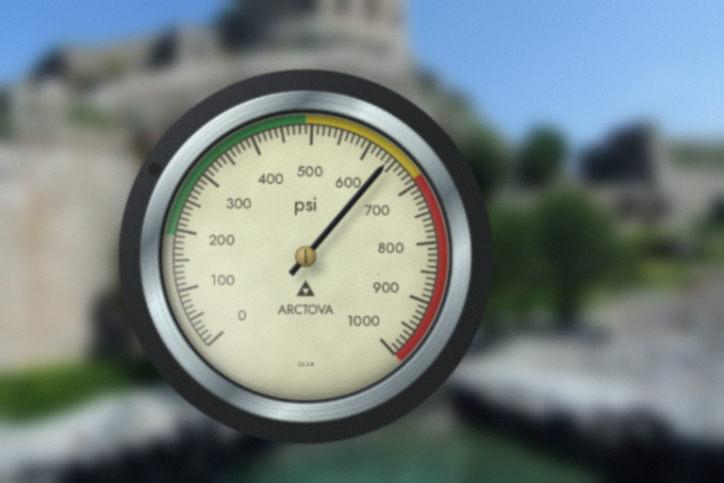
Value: 640 psi
